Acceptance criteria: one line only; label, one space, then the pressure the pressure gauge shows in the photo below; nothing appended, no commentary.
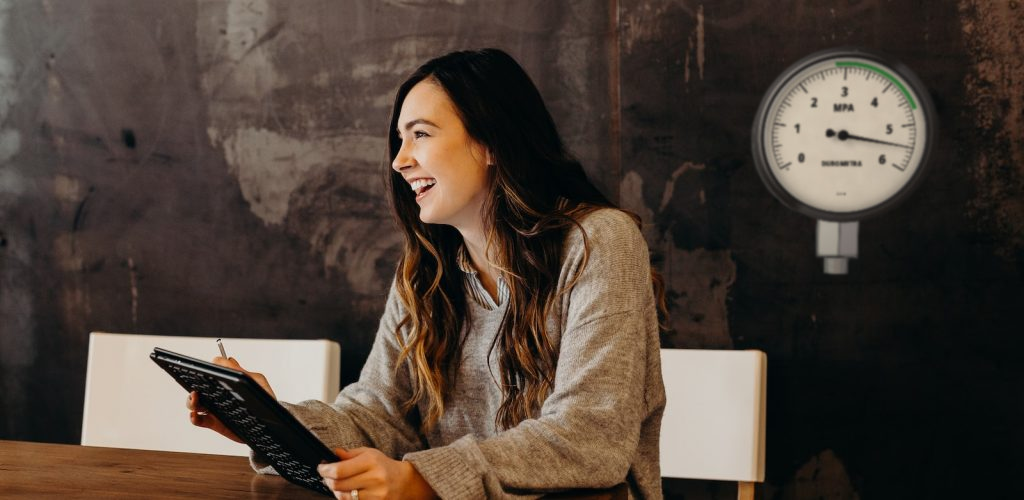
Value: 5.5 MPa
